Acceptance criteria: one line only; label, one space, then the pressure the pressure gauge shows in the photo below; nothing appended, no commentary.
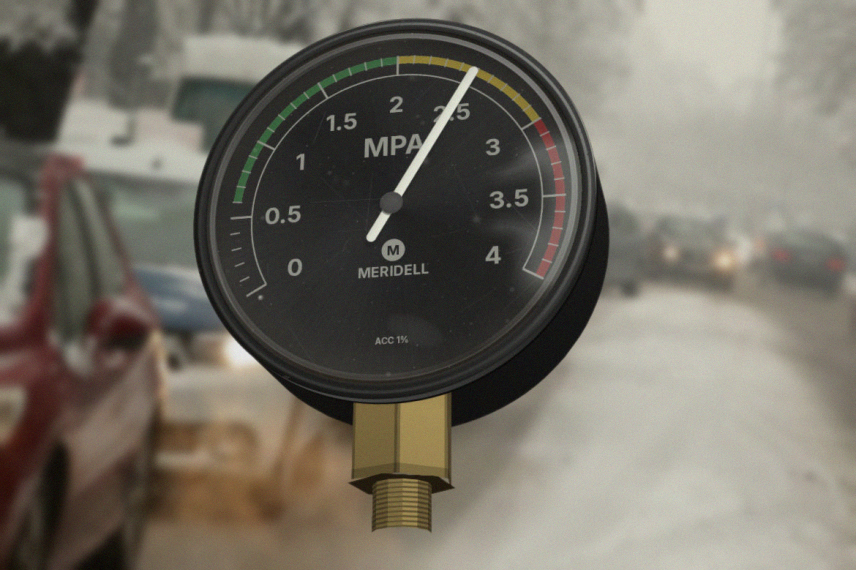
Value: 2.5 MPa
